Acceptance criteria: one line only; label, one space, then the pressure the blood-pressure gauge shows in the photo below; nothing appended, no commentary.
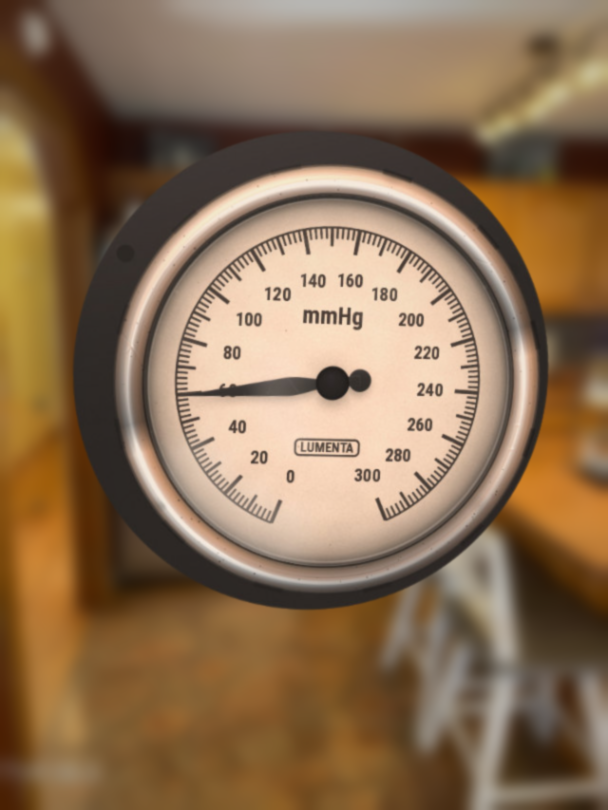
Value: 60 mmHg
